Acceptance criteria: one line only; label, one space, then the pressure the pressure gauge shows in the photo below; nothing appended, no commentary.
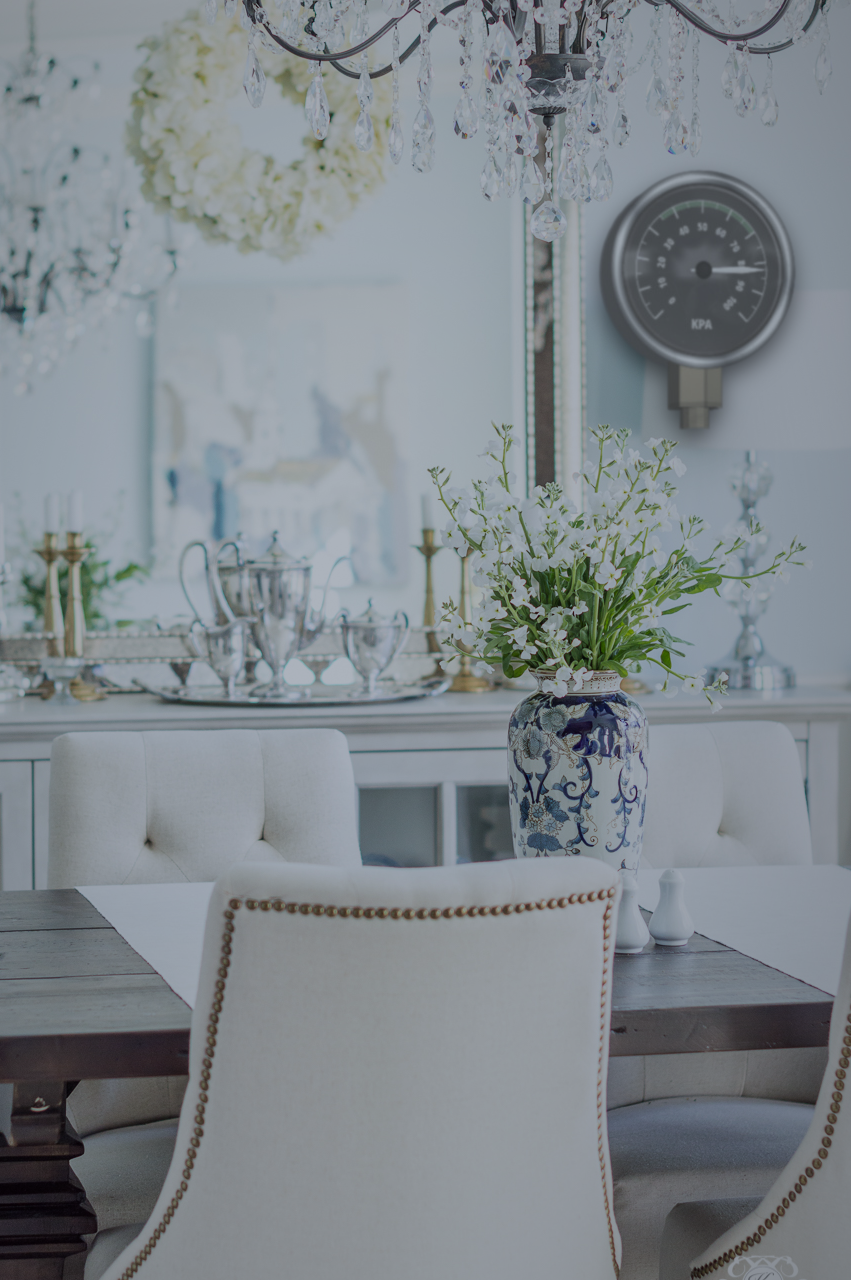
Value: 82.5 kPa
